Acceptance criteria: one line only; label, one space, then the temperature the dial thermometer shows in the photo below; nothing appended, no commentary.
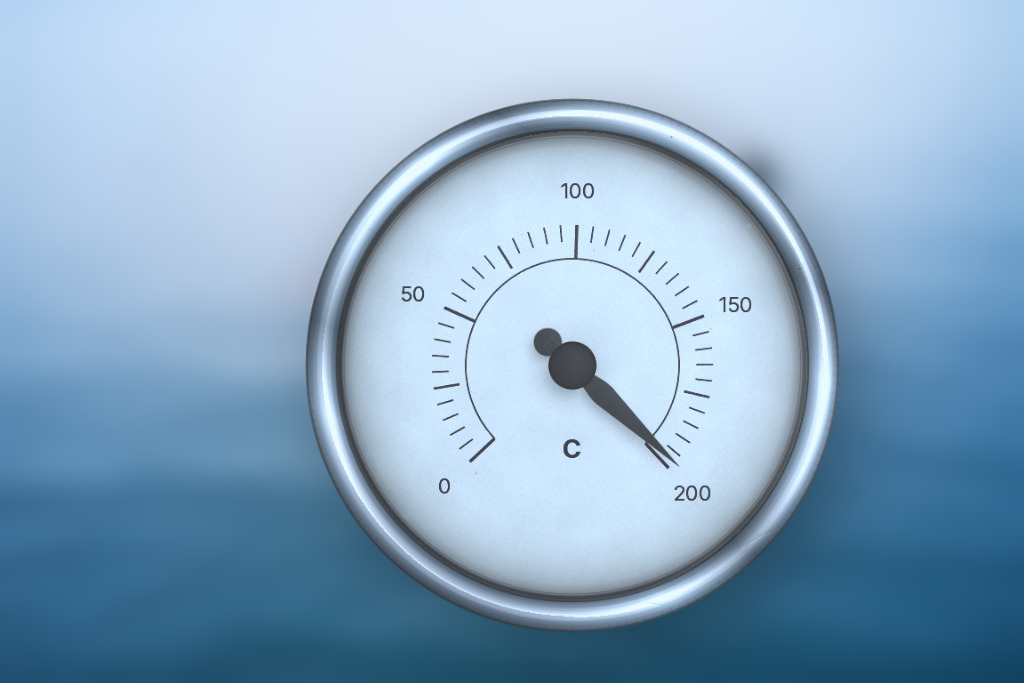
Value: 197.5 °C
